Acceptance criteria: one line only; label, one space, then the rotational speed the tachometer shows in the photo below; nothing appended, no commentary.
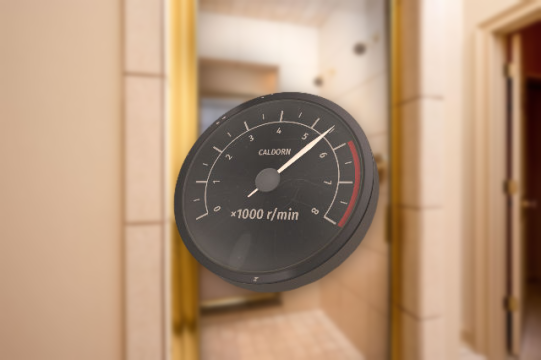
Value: 5500 rpm
